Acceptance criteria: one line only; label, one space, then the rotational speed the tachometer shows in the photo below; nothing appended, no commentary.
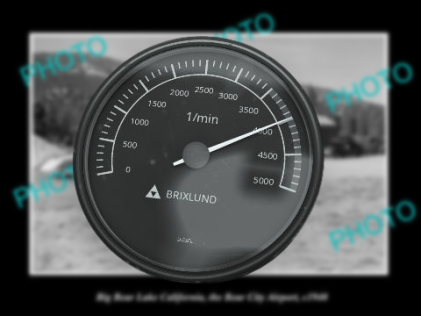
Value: 4000 rpm
